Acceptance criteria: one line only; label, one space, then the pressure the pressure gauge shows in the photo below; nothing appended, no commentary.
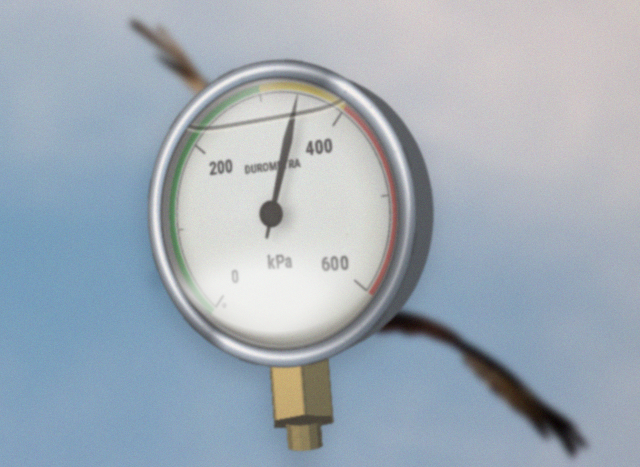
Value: 350 kPa
